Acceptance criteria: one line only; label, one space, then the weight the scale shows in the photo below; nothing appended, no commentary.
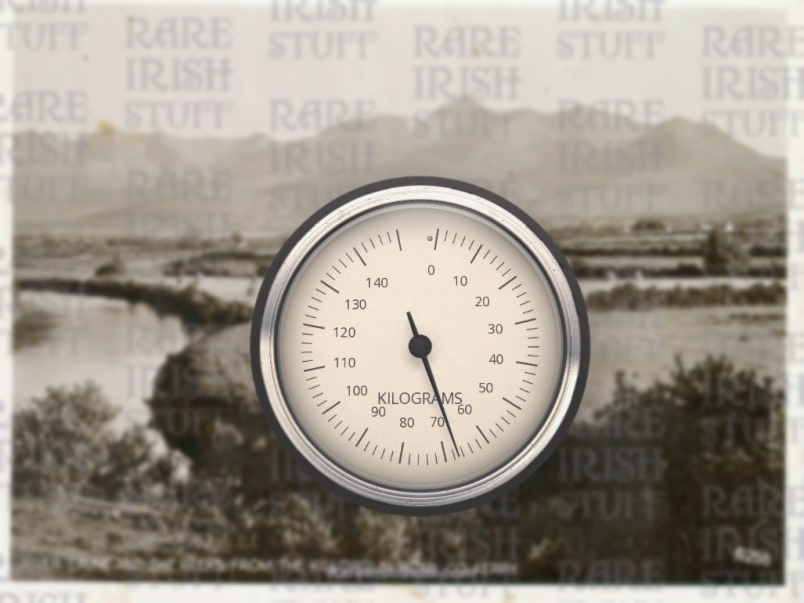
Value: 67 kg
